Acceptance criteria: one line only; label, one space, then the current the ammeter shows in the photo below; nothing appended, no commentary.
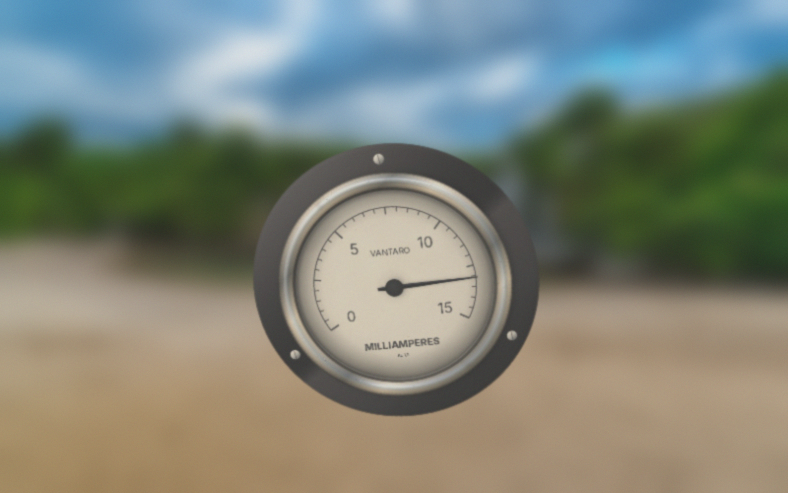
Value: 13 mA
